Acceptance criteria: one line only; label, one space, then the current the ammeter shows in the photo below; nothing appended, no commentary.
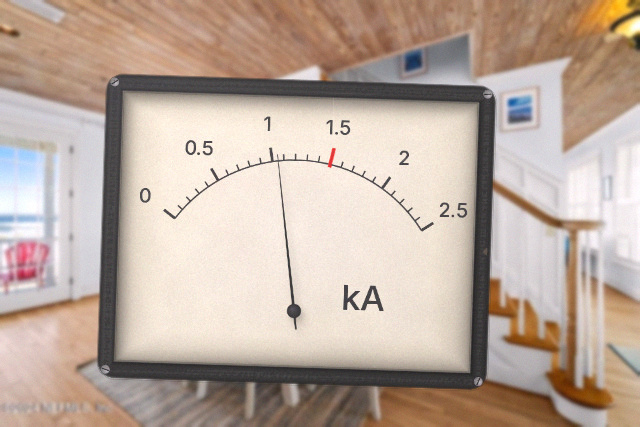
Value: 1.05 kA
